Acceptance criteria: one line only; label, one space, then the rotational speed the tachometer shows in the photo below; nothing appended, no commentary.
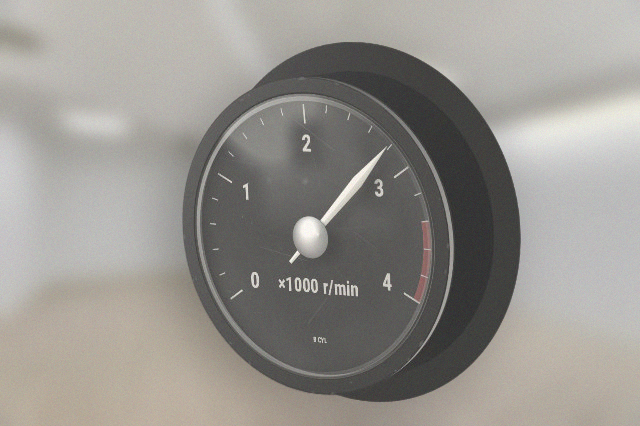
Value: 2800 rpm
